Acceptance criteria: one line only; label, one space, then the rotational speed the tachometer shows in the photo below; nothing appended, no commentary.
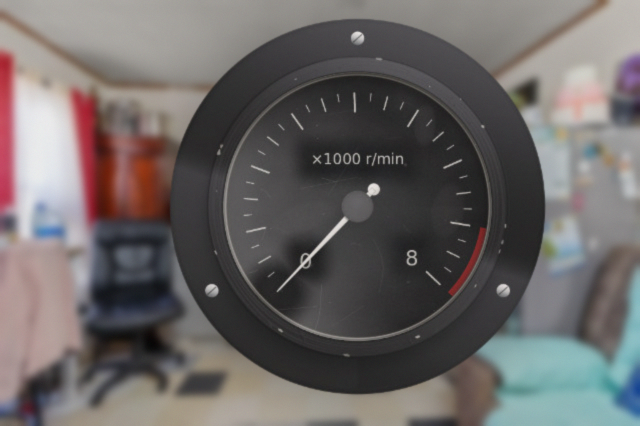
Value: 0 rpm
